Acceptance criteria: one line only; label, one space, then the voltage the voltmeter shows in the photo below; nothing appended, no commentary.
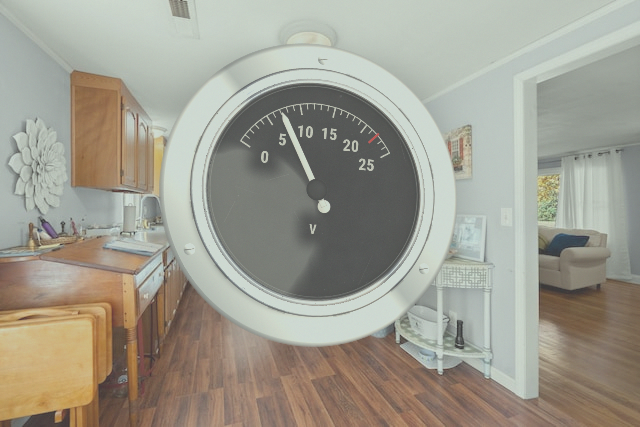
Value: 7 V
